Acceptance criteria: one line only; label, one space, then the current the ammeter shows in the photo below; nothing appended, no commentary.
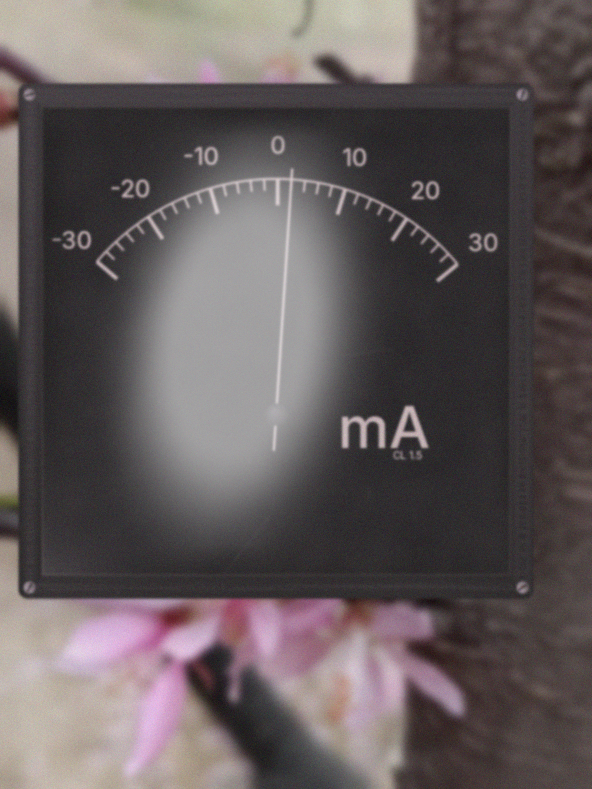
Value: 2 mA
